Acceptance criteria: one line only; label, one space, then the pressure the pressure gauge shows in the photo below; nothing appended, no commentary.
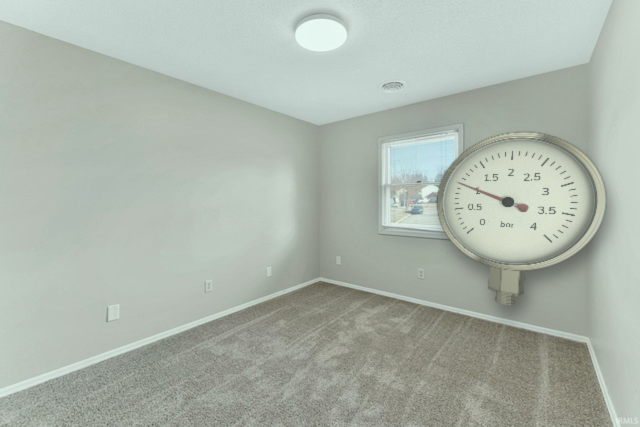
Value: 1 bar
